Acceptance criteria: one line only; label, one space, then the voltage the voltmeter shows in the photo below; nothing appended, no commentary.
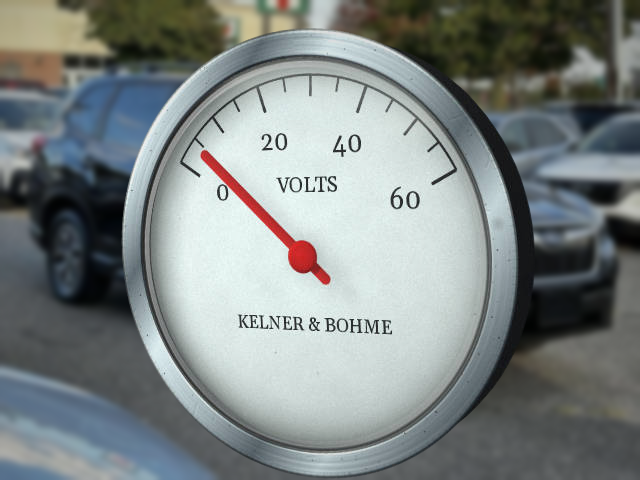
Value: 5 V
